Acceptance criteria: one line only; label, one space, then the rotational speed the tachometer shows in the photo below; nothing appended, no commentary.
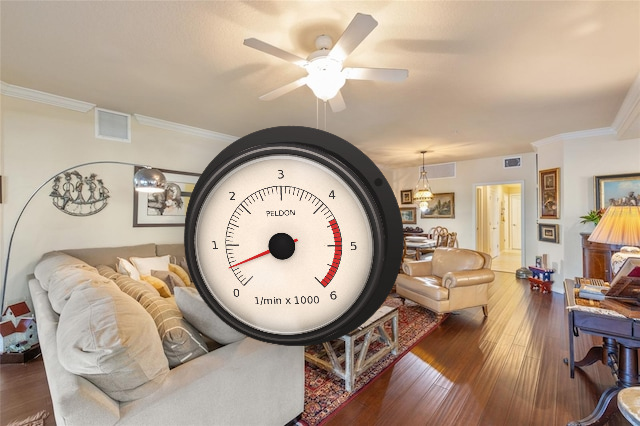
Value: 500 rpm
